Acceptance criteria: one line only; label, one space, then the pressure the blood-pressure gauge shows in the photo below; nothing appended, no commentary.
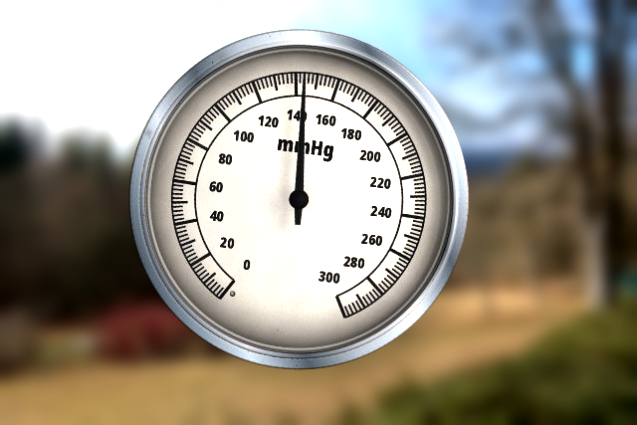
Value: 144 mmHg
